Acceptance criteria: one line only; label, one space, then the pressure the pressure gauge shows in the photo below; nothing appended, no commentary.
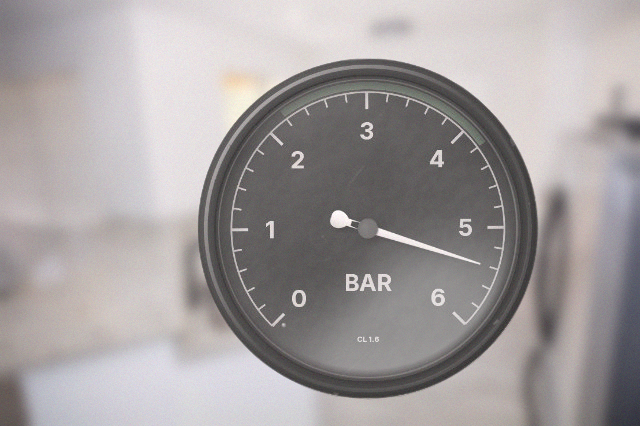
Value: 5.4 bar
